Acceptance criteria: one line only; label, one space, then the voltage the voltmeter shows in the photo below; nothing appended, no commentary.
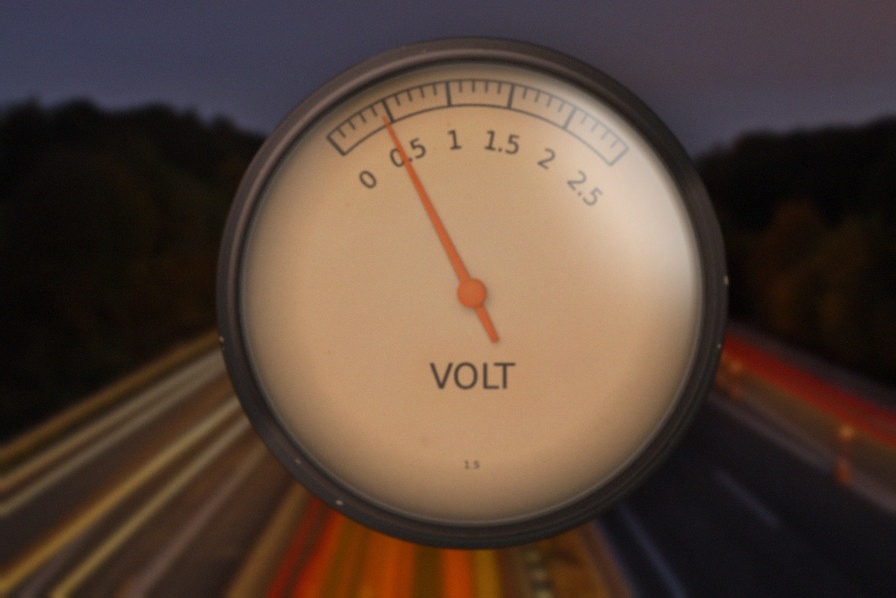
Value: 0.45 V
